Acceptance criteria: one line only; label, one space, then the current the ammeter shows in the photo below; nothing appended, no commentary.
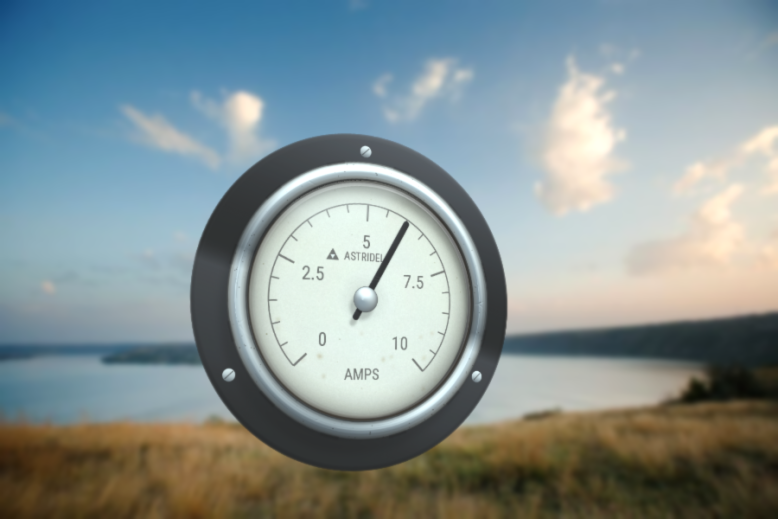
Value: 6 A
